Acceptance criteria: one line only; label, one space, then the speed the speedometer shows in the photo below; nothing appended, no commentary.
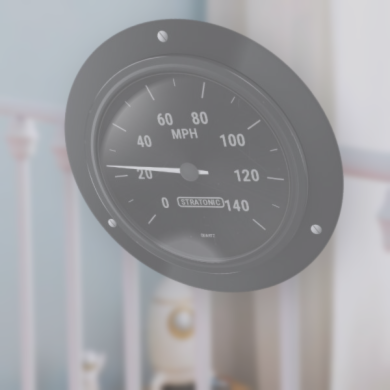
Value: 25 mph
